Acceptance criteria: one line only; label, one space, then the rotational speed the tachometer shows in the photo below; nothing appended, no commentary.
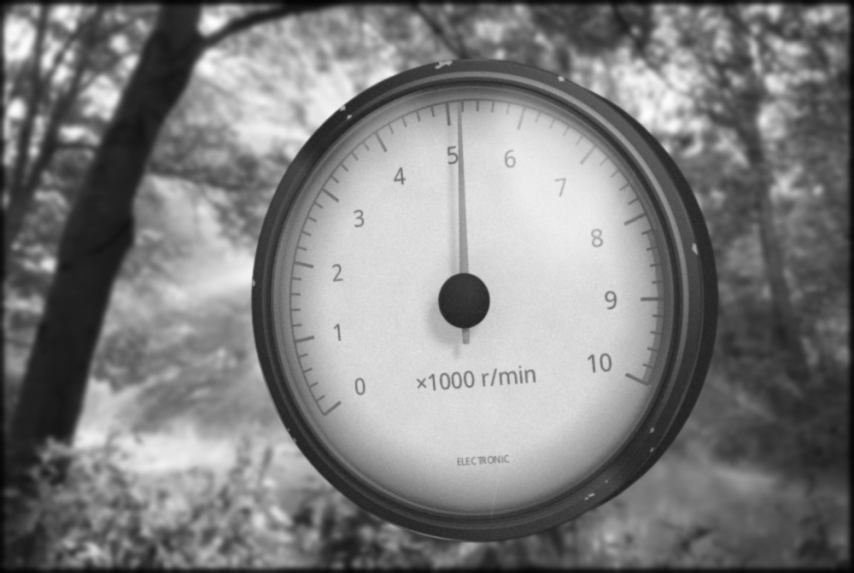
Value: 5200 rpm
